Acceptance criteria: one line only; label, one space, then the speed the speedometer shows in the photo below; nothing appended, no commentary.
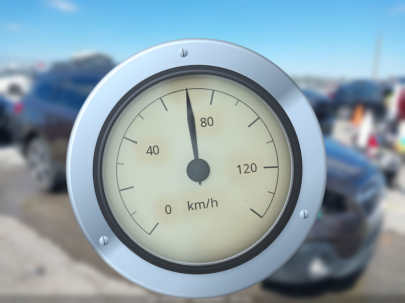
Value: 70 km/h
